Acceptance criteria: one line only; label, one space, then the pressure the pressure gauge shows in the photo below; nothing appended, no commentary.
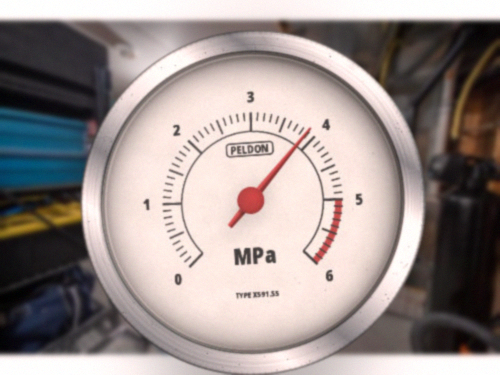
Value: 3.9 MPa
